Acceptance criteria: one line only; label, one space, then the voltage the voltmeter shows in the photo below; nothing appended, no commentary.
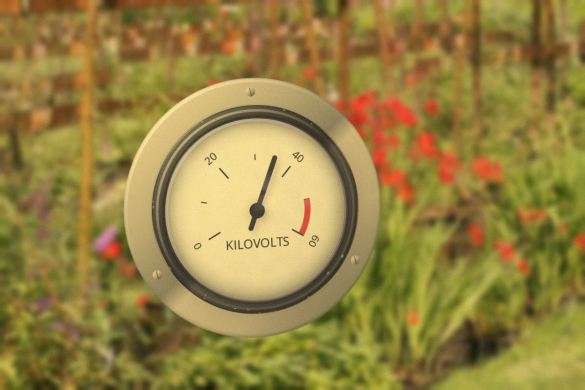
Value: 35 kV
